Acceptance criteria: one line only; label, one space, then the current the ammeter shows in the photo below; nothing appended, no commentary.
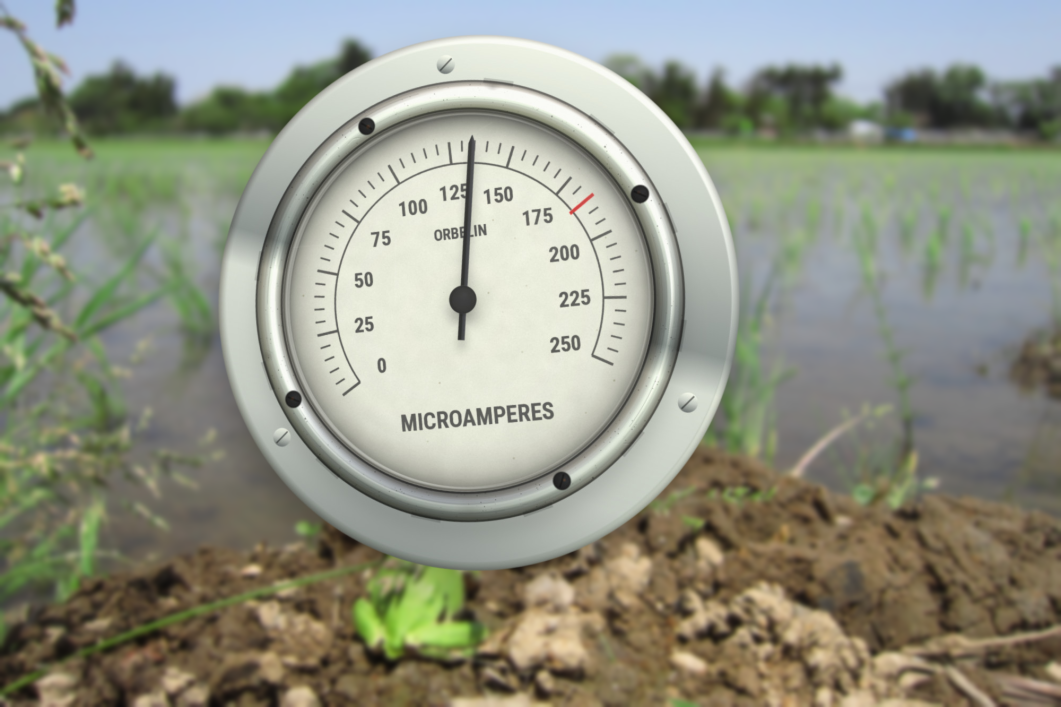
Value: 135 µA
